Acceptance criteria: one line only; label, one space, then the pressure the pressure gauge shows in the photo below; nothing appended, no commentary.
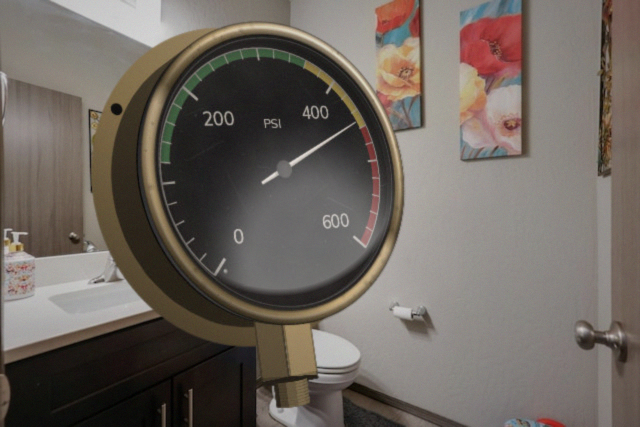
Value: 450 psi
